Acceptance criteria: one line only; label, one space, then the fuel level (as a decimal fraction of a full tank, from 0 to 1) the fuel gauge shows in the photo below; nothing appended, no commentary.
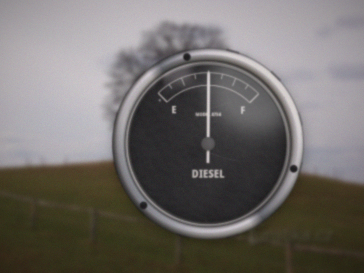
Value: 0.5
